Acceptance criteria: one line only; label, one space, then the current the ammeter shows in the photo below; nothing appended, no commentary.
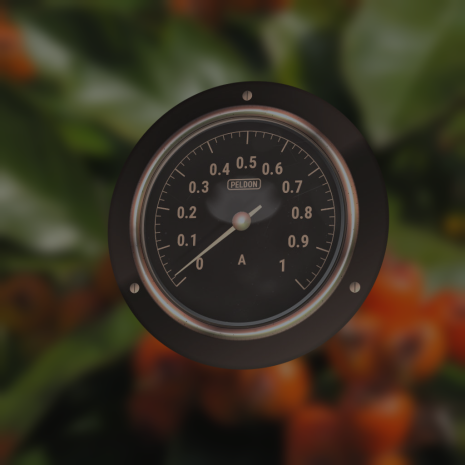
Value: 0.02 A
